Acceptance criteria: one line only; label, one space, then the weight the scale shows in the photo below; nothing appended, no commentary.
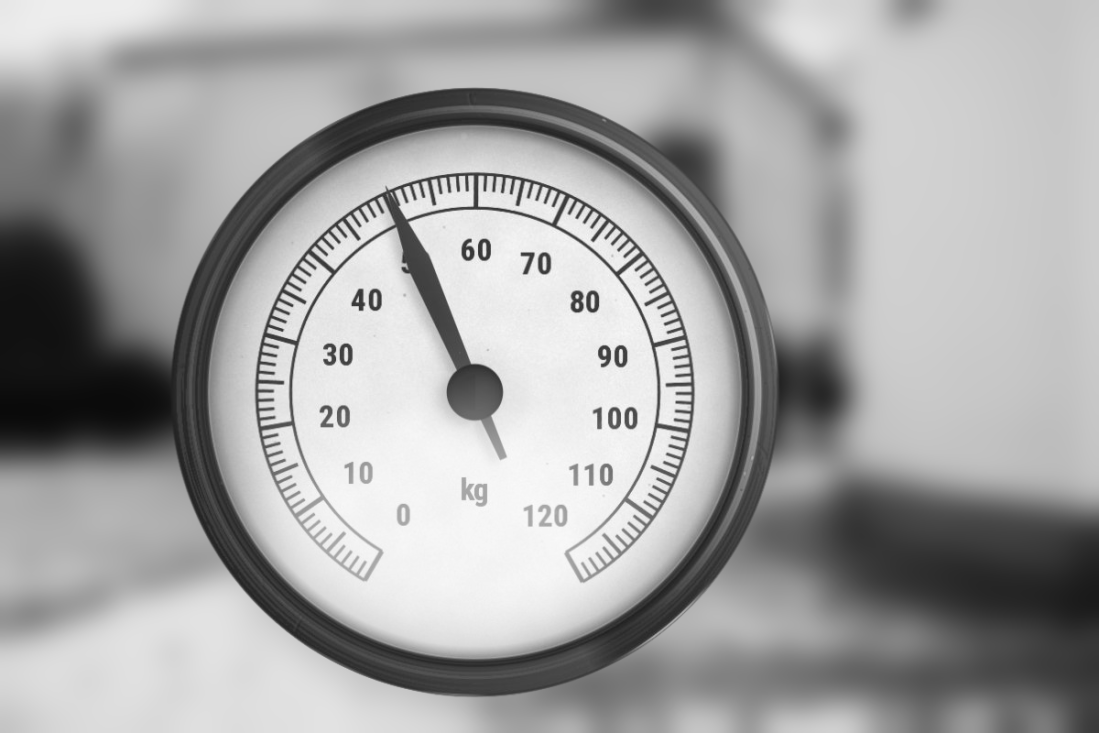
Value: 50.5 kg
